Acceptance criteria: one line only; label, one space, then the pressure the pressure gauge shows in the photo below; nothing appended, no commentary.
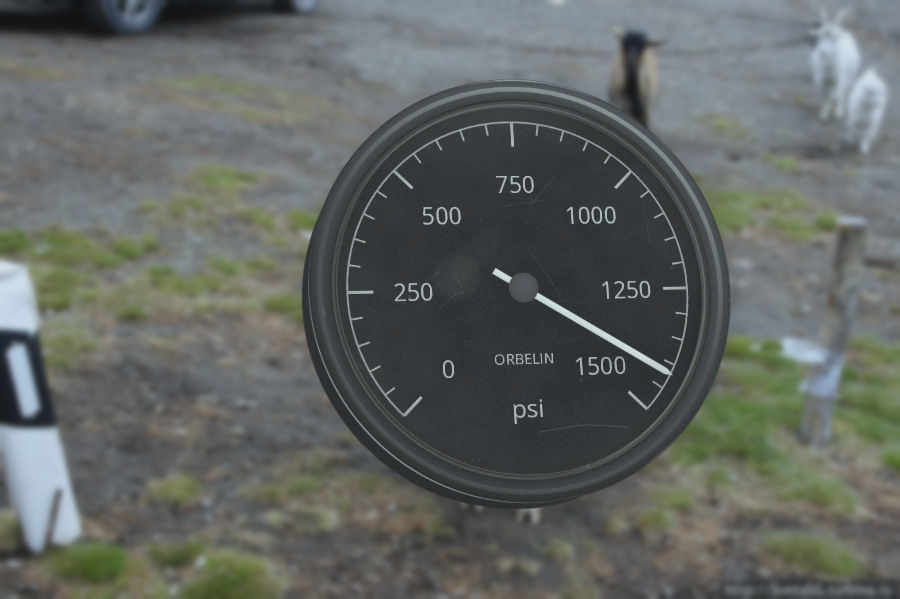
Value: 1425 psi
